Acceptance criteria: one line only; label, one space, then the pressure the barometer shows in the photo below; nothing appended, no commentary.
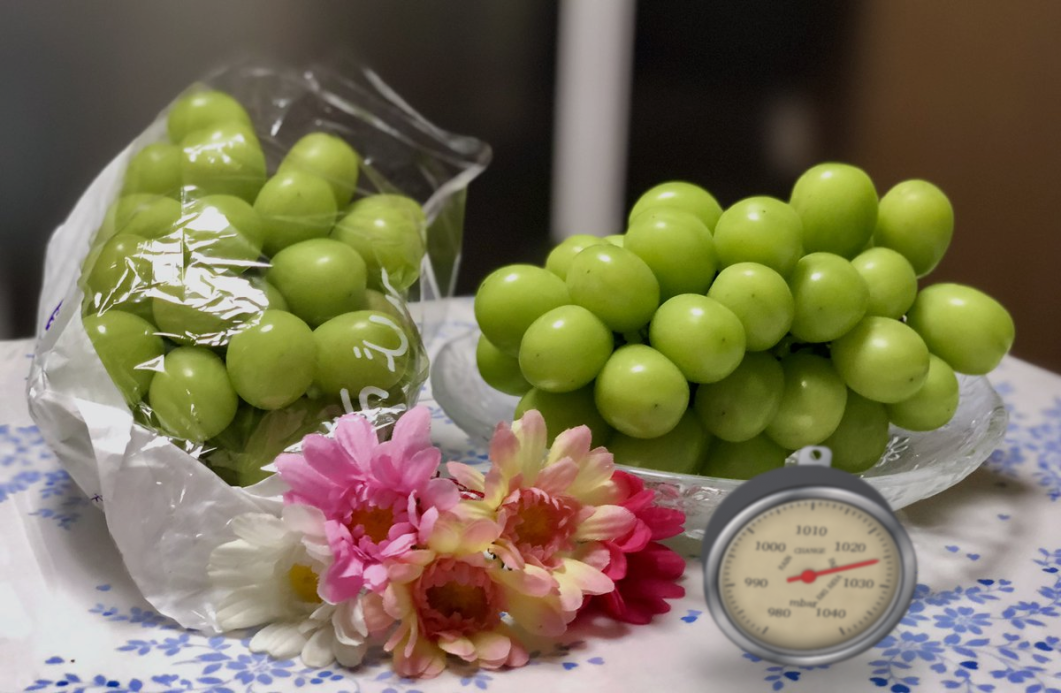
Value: 1025 mbar
